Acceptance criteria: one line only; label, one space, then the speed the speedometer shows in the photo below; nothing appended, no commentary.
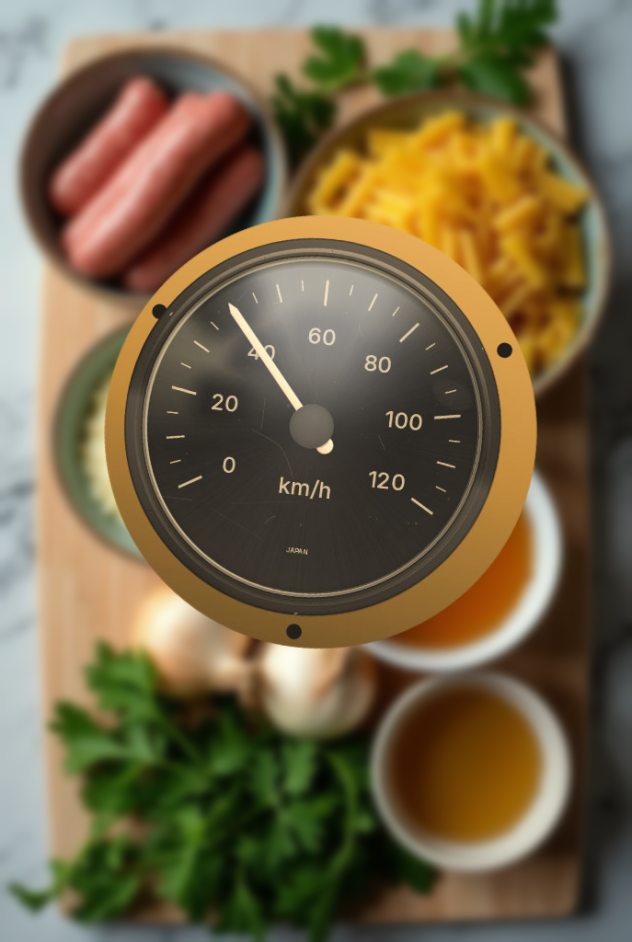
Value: 40 km/h
